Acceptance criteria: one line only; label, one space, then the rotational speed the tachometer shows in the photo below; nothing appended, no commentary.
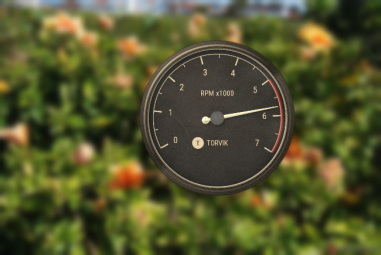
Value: 5750 rpm
